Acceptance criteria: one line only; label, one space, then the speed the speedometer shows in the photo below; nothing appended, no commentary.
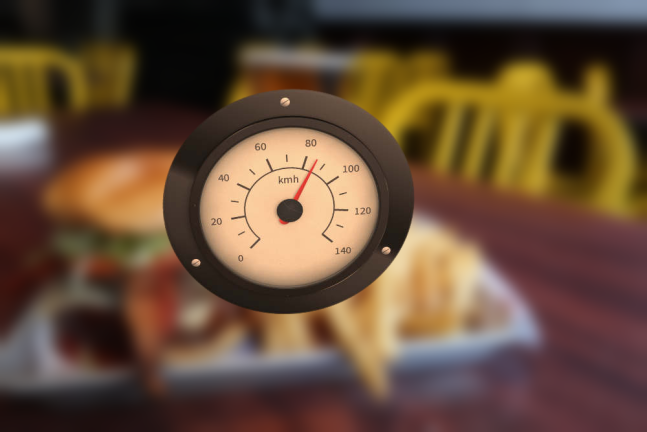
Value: 85 km/h
